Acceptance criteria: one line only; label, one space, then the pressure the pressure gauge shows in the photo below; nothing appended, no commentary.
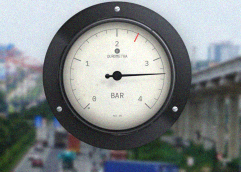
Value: 3.3 bar
